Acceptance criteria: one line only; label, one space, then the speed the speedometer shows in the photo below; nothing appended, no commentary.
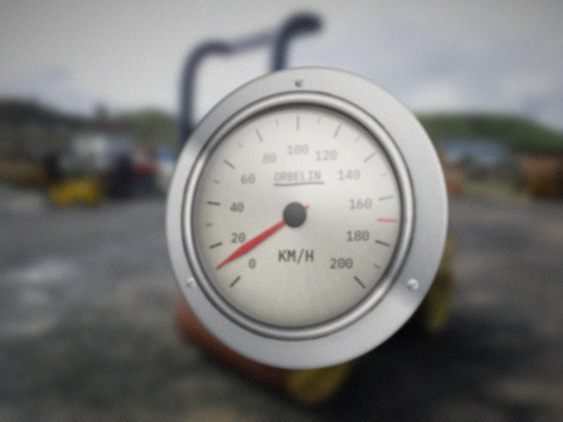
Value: 10 km/h
